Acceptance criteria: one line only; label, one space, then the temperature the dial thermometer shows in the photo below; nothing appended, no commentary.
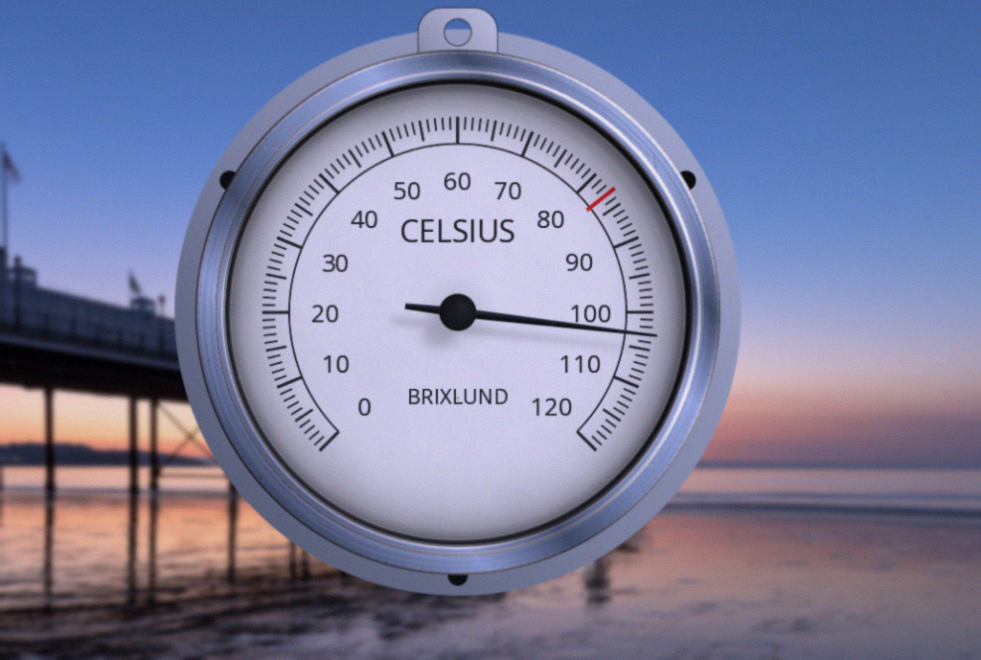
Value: 103 °C
